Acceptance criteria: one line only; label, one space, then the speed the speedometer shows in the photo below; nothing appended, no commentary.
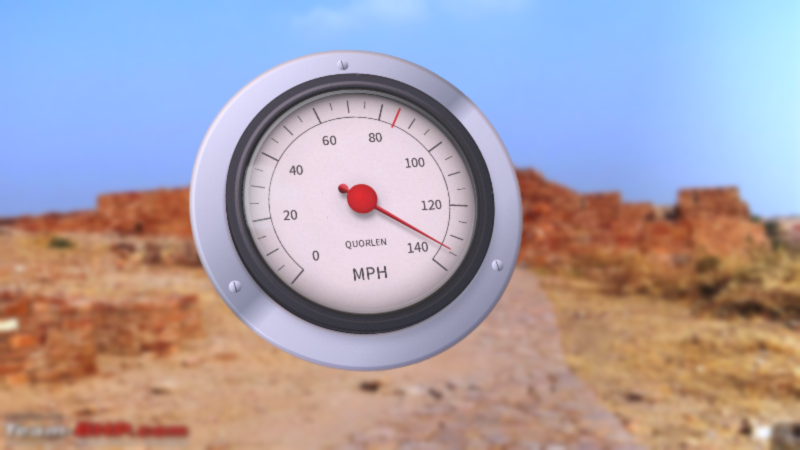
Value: 135 mph
